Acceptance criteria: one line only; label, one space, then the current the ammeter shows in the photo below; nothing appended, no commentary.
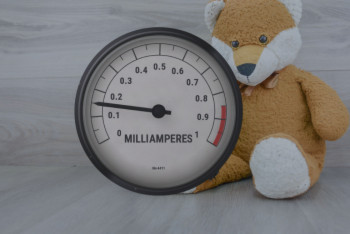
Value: 0.15 mA
